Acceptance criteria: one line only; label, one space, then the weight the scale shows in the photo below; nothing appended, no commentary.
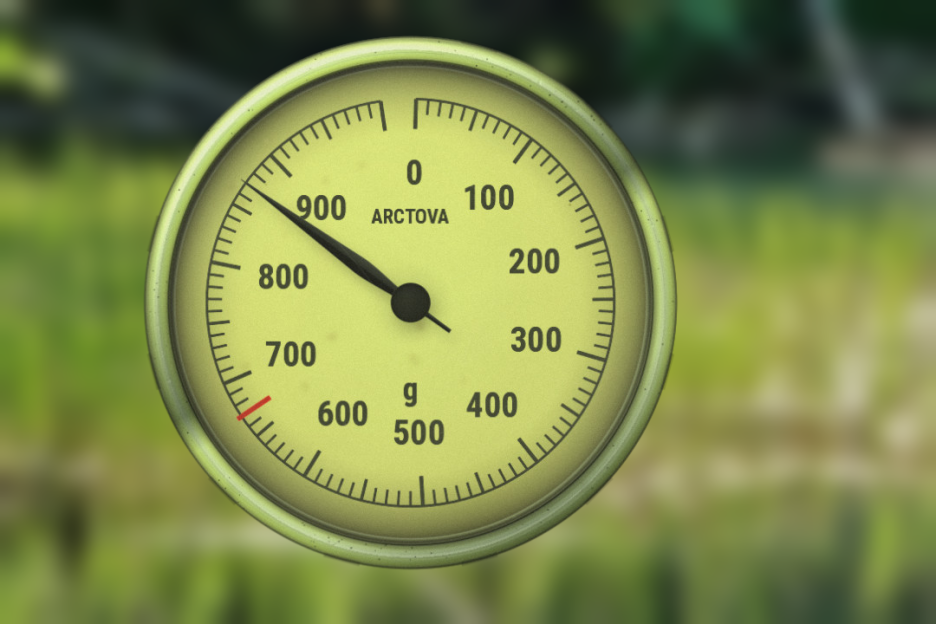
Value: 870 g
